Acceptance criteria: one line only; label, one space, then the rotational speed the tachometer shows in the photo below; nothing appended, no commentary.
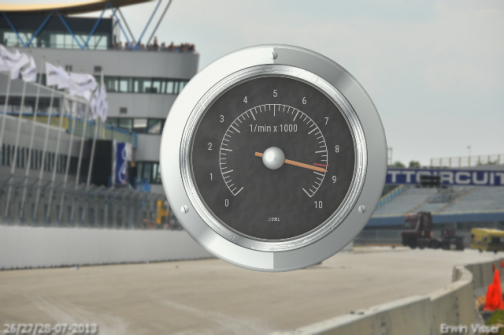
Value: 8800 rpm
